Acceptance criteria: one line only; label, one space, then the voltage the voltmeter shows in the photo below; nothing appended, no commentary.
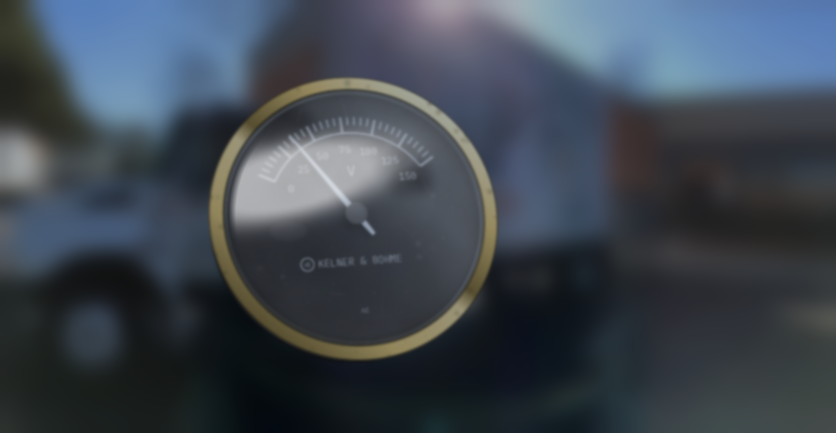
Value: 35 V
